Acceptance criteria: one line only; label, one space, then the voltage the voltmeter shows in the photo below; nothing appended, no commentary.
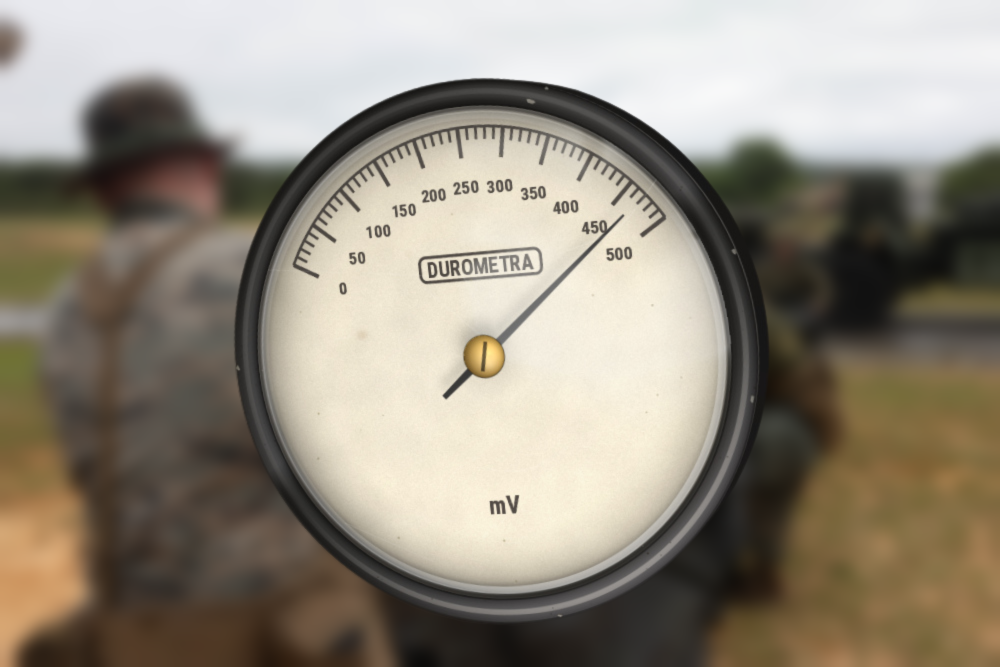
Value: 470 mV
